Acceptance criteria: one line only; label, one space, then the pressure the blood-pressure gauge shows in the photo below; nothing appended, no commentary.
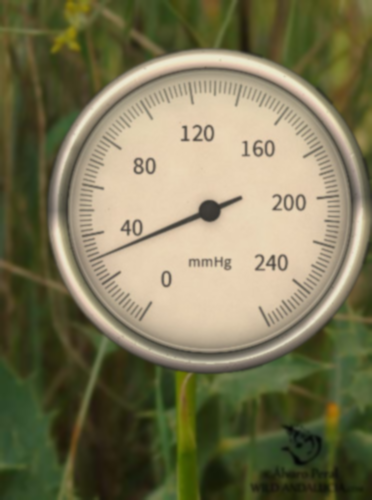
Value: 30 mmHg
